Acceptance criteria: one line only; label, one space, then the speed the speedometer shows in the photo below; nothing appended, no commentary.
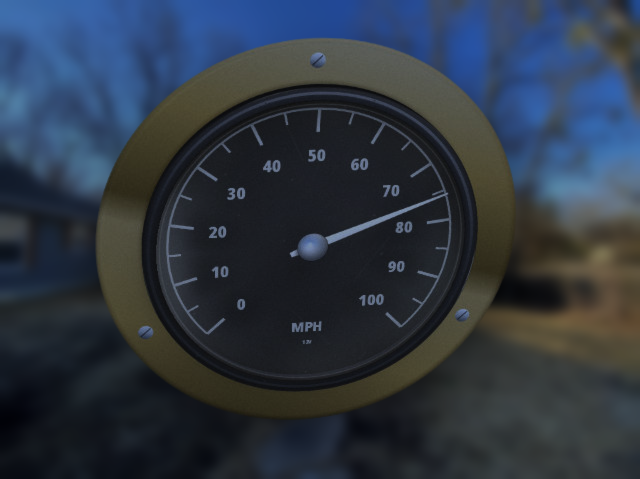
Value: 75 mph
